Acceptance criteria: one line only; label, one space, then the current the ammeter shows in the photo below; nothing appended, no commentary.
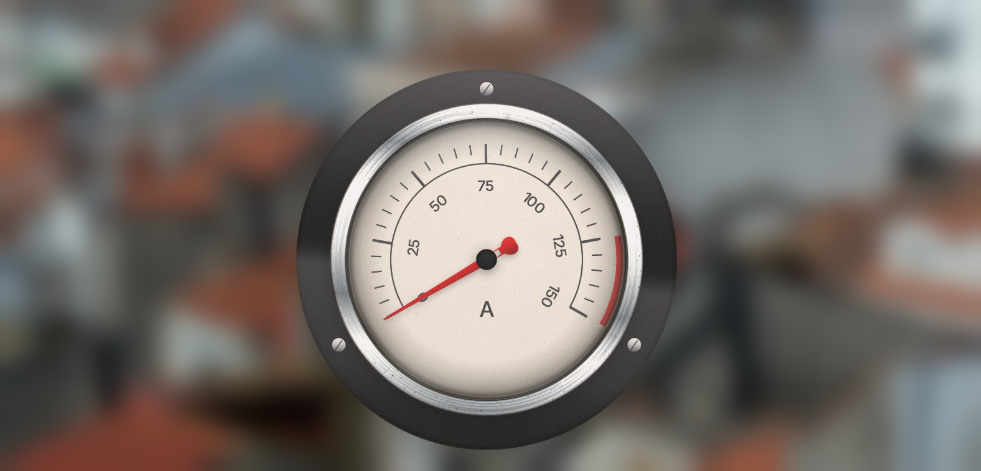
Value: 0 A
